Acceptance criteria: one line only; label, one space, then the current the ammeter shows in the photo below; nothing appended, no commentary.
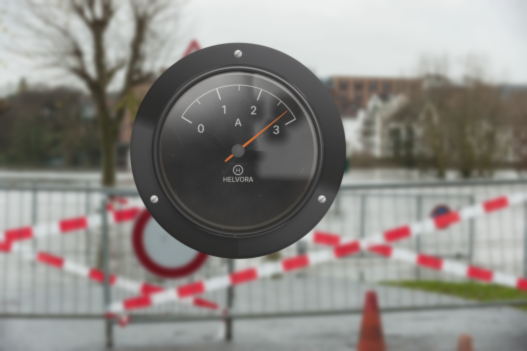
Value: 2.75 A
